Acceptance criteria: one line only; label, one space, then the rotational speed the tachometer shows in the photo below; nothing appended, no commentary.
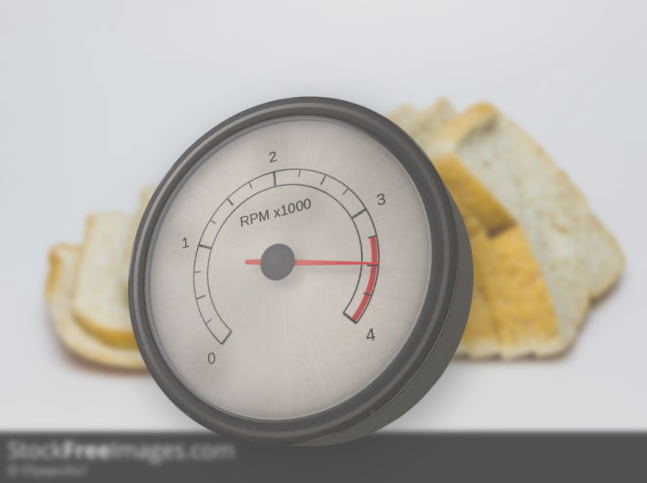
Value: 3500 rpm
